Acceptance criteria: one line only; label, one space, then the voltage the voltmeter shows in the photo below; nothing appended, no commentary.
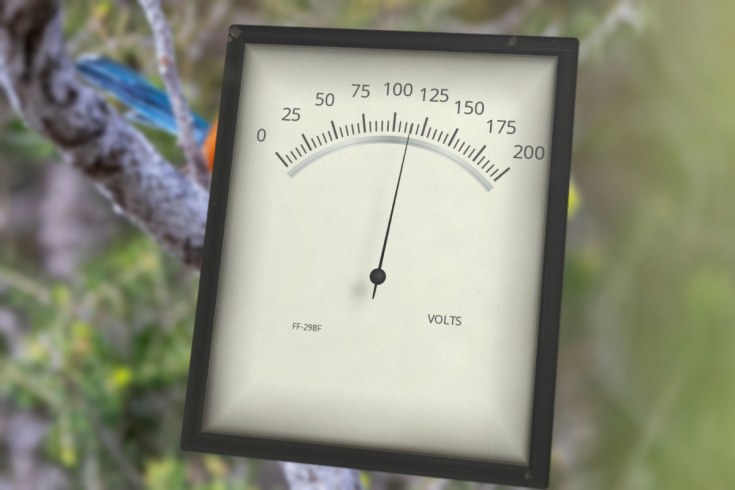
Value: 115 V
